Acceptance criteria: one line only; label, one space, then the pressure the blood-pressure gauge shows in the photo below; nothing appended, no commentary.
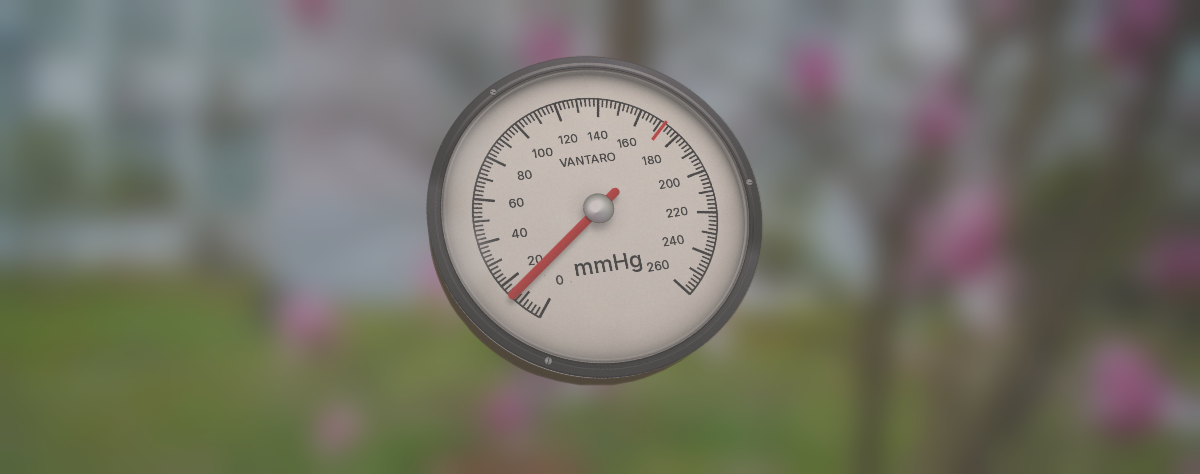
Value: 14 mmHg
